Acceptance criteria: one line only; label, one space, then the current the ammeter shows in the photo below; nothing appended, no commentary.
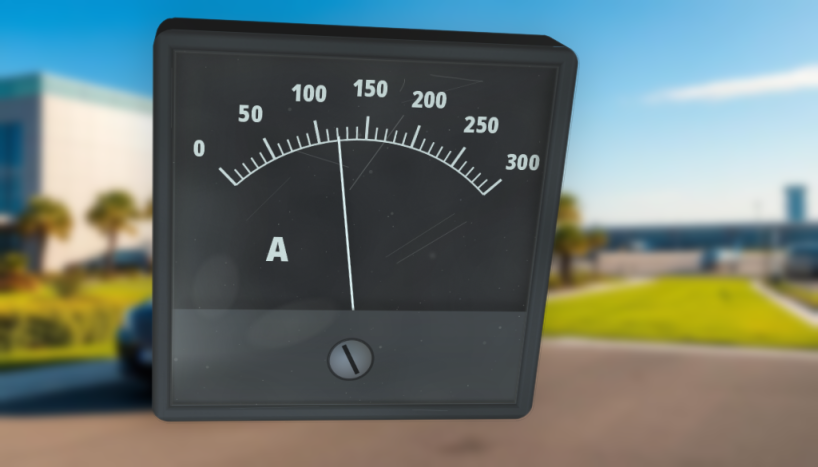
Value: 120 A
